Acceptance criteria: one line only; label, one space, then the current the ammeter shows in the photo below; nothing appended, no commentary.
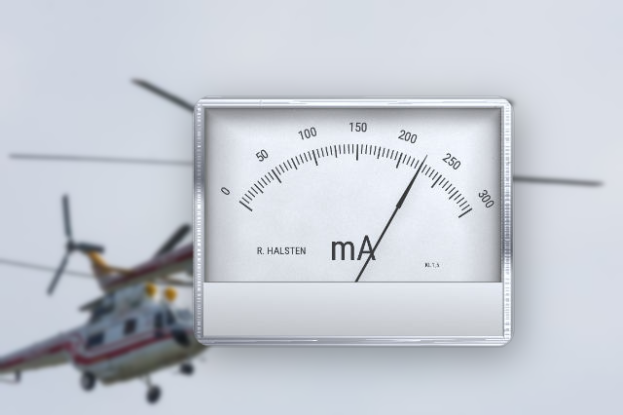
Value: 225 mA
